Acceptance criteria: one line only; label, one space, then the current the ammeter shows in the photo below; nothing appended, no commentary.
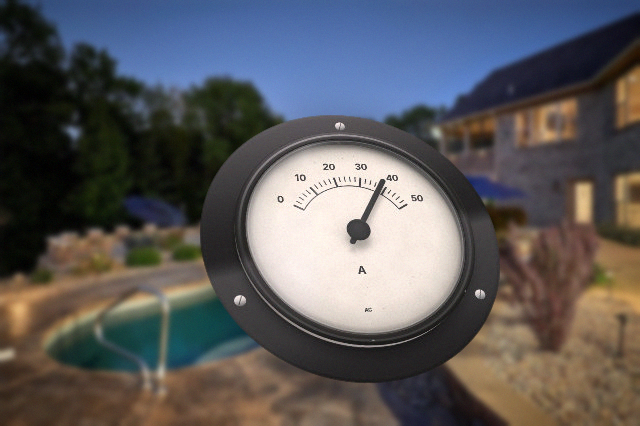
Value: 38 A
